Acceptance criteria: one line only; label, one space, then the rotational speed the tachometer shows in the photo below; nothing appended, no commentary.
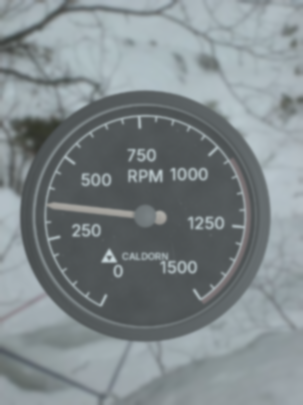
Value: 350 rpm
